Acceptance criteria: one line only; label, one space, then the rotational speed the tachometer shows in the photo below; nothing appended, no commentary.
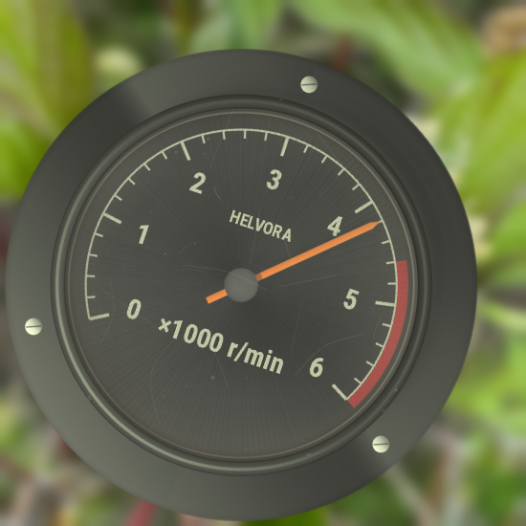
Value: 4200 rpm
